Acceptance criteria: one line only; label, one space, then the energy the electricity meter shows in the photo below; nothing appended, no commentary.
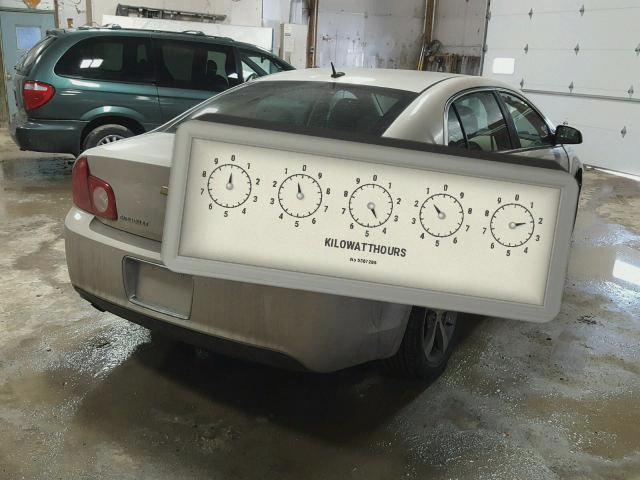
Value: 412 kWh
